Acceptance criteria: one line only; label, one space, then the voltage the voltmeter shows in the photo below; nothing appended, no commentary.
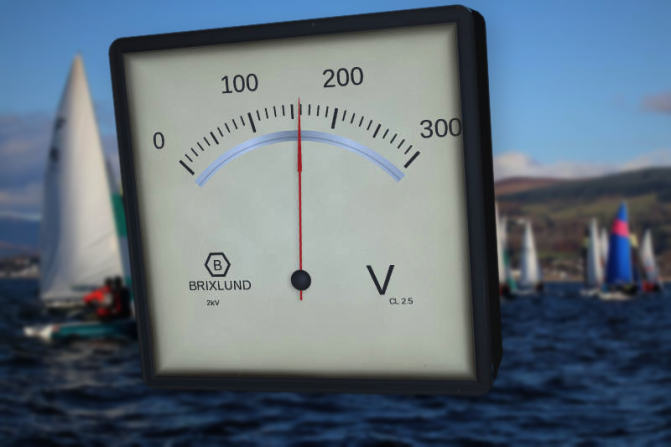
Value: 160 V
